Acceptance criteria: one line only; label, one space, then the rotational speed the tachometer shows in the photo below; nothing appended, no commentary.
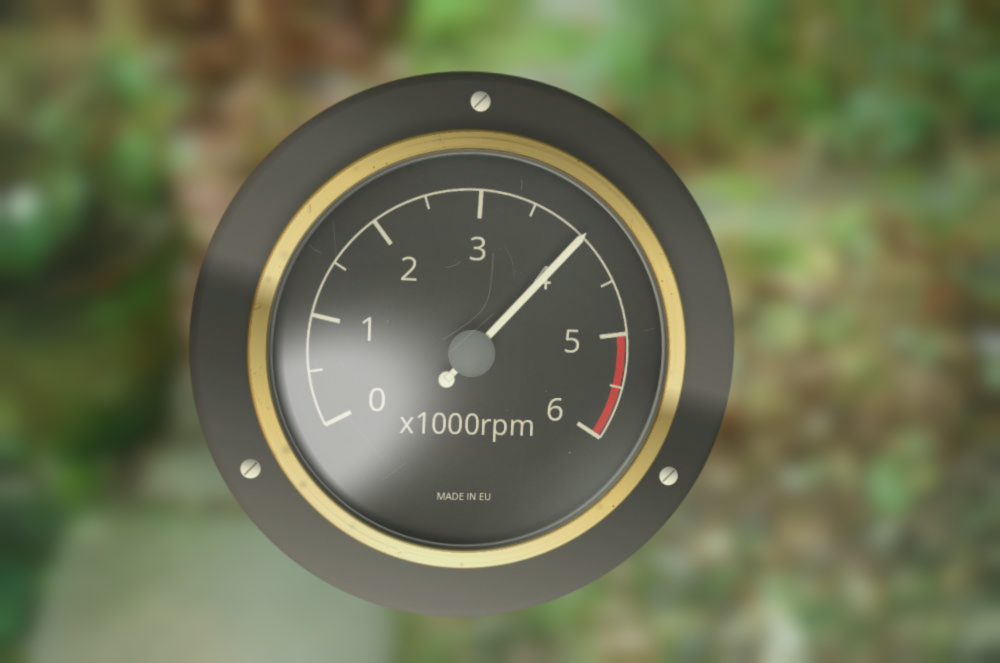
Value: 4000 rpm
